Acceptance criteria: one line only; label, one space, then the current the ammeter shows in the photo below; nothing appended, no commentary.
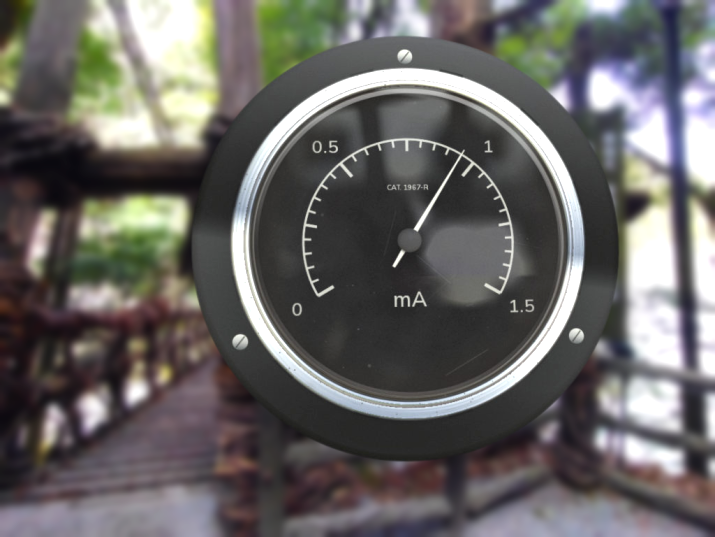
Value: 0.95 mA
